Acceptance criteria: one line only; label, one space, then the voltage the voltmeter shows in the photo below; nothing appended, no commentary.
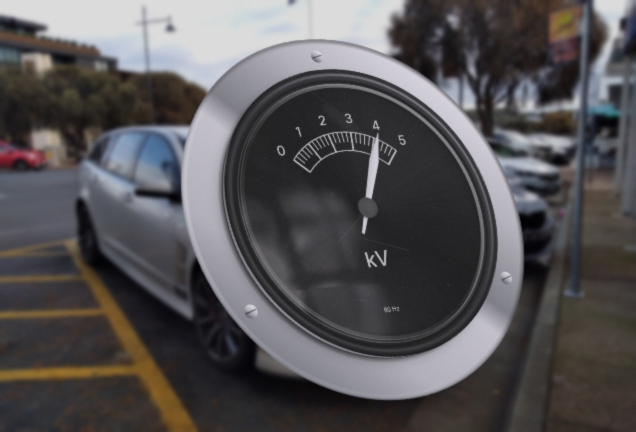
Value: 4 kV
